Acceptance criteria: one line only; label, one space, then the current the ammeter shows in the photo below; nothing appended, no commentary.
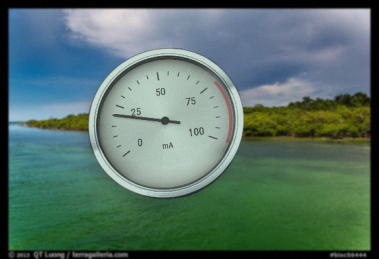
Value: 20 mA
